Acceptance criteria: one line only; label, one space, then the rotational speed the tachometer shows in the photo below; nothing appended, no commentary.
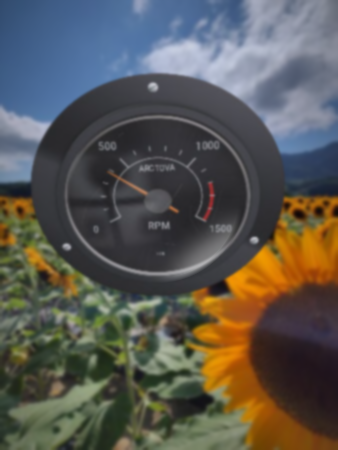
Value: 400 rpm
